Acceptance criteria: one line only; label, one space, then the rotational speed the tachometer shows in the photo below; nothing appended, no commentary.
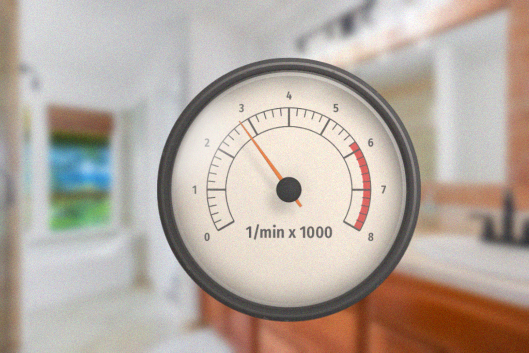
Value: 2800 rpm
